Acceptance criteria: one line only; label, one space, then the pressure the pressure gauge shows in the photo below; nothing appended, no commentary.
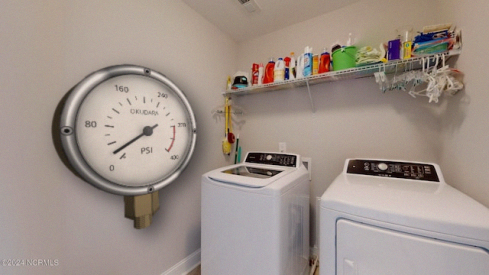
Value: 20 psi
